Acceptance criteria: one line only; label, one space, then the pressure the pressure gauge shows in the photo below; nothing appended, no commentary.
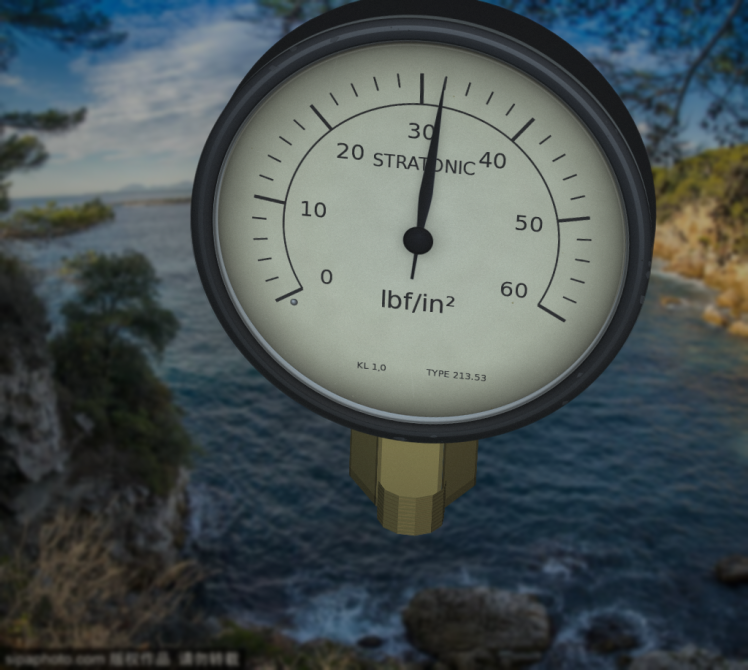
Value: 32 psi
